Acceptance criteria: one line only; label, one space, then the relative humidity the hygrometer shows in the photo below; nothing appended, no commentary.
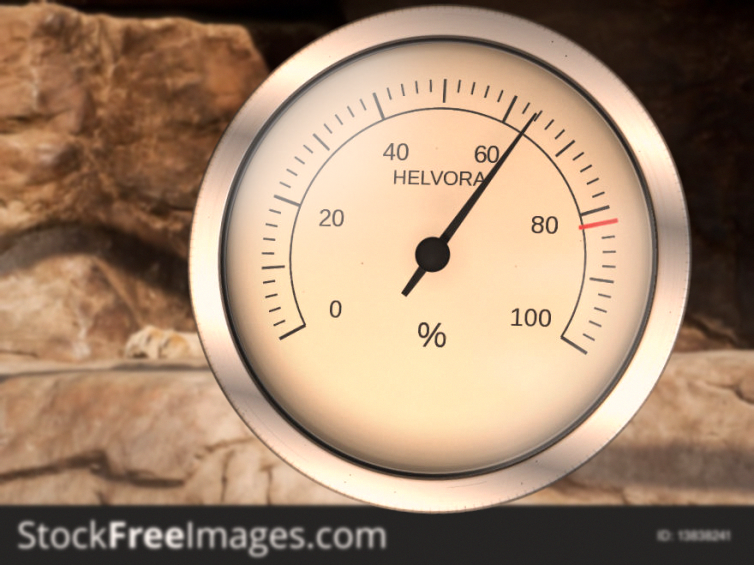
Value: 64 %
